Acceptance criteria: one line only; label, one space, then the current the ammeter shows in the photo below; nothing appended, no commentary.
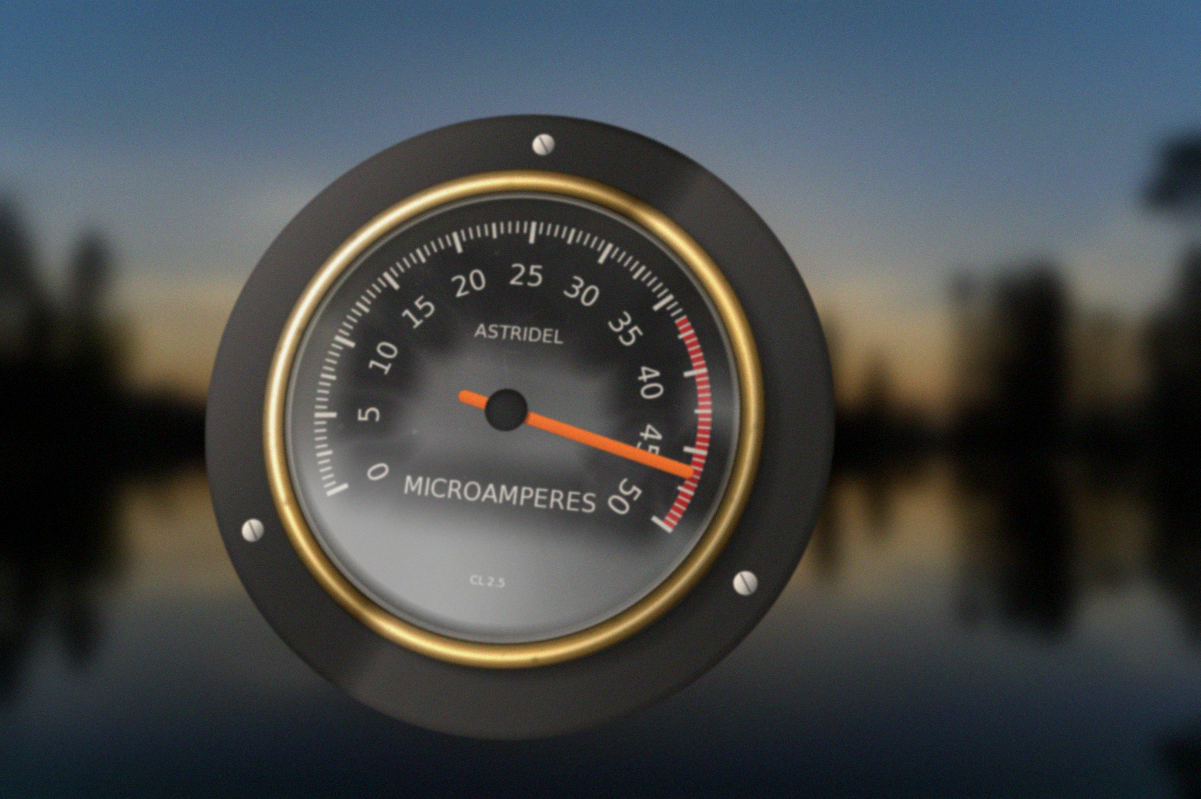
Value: 46.5 µA
